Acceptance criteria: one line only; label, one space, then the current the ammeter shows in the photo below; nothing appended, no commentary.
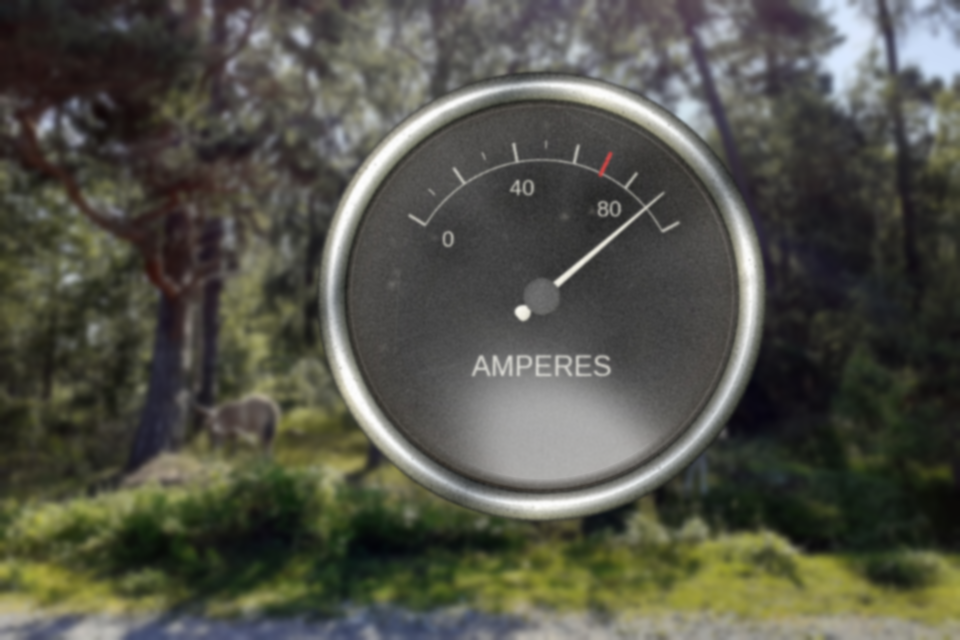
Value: 90 A
